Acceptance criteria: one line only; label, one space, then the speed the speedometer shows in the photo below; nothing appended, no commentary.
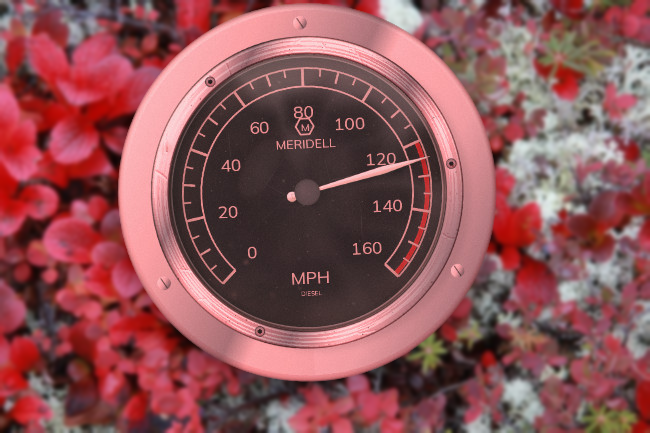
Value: 125 mph
